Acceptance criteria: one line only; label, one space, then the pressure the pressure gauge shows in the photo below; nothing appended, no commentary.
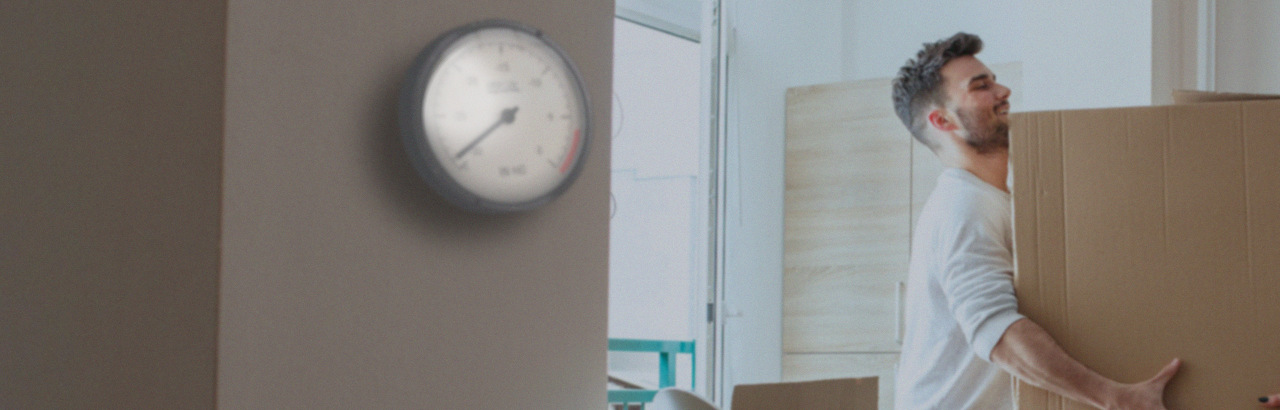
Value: -29 inHg
